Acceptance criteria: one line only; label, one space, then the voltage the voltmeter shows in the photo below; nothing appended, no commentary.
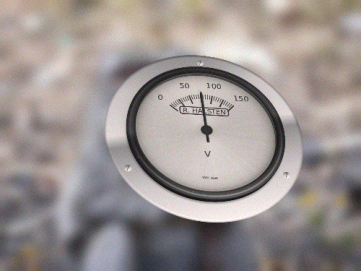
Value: 75 V
